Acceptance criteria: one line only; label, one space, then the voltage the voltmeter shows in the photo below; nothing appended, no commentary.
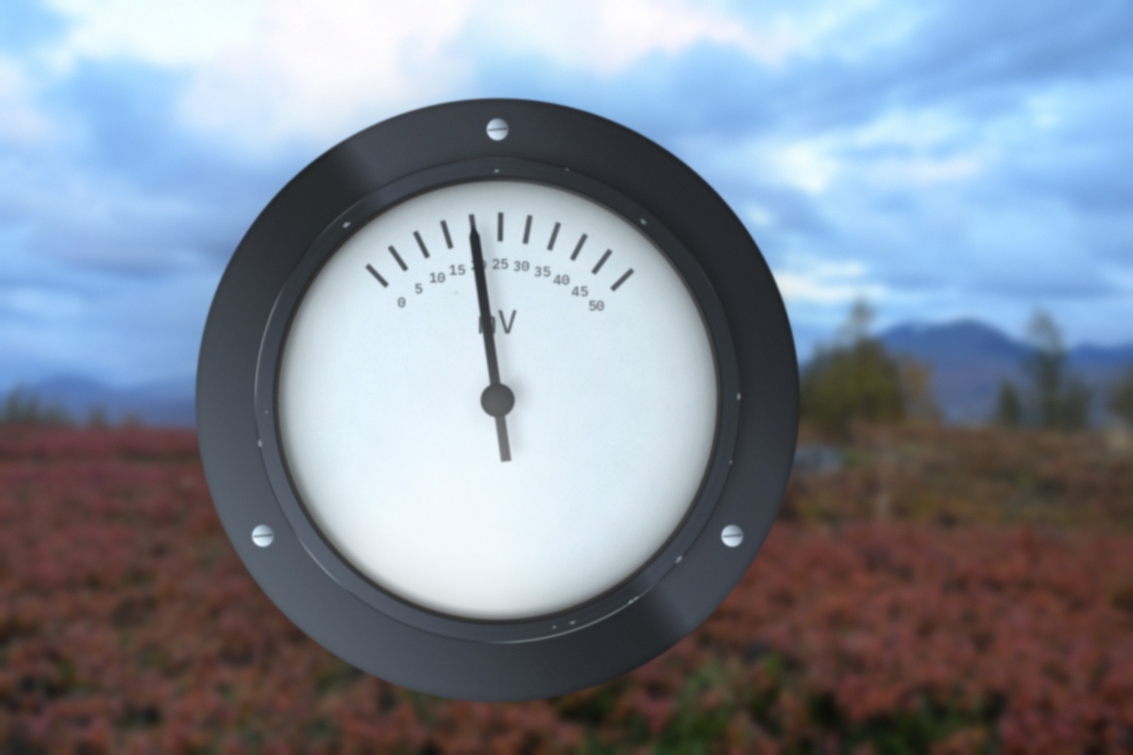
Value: 20 mV
